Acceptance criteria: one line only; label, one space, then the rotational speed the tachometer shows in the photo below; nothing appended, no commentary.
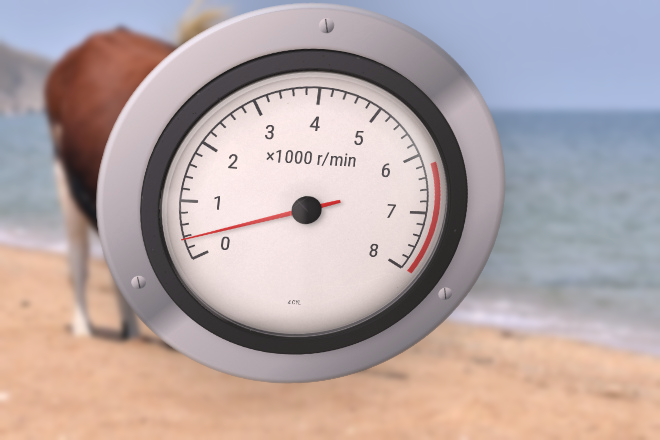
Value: 400 rpm
